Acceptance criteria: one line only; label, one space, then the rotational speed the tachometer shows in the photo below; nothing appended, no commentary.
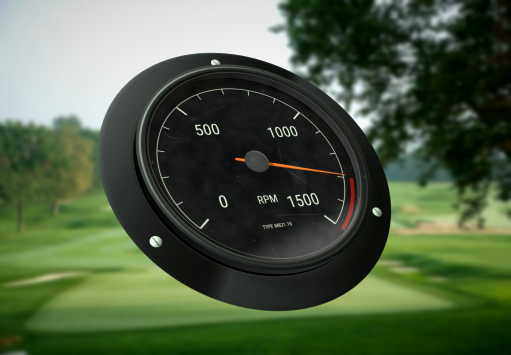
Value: 1300 rpm
